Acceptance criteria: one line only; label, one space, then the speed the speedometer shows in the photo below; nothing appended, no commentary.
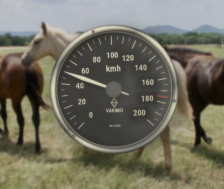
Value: 50 km/h
